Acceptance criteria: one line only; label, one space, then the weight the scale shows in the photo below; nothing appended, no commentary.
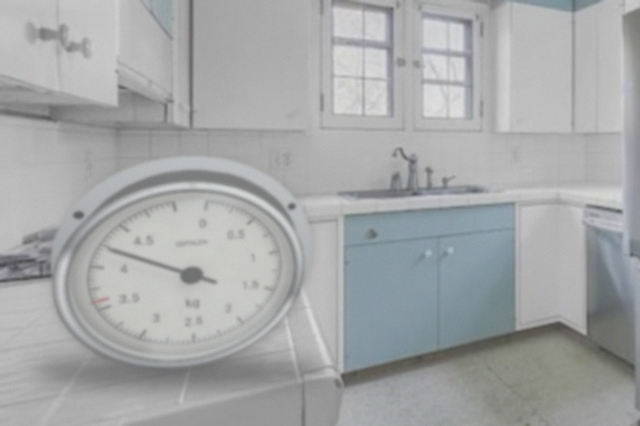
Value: 4.25 kg
